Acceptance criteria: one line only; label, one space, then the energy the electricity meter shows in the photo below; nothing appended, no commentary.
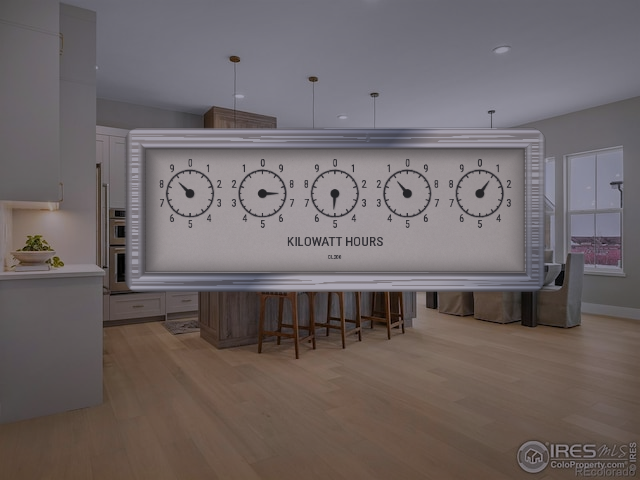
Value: 87511 kWh
